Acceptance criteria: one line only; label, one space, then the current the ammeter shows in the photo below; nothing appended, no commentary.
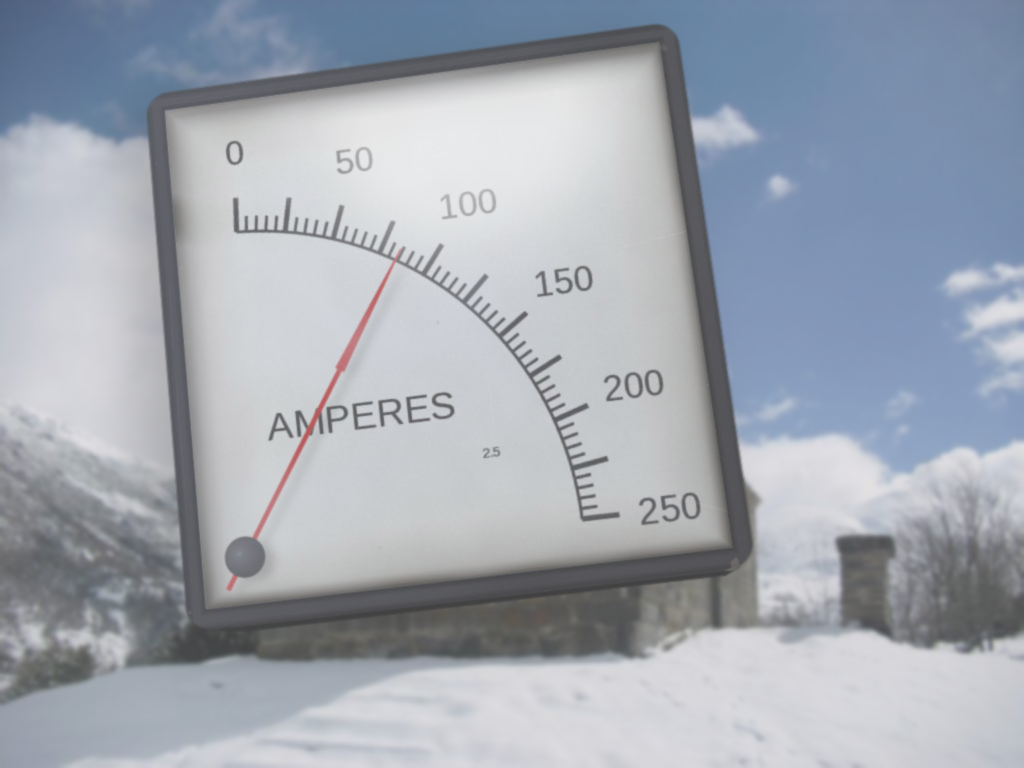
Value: 85 A
